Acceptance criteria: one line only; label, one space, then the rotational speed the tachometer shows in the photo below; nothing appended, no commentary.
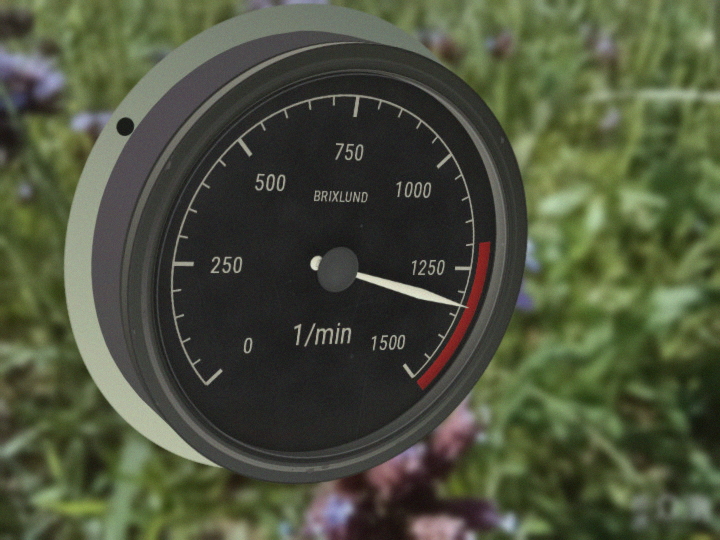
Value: 1325 rpm
